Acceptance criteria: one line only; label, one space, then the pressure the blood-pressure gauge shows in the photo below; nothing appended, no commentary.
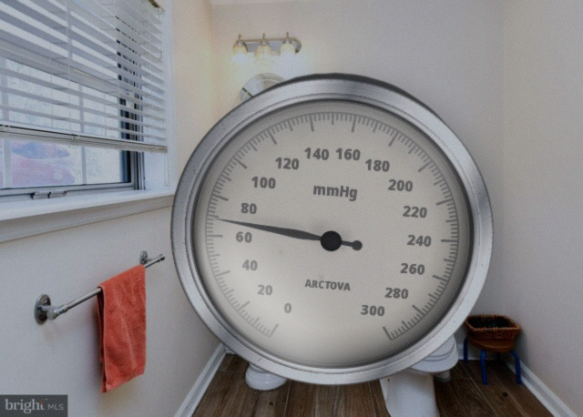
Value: 70 mmHg
